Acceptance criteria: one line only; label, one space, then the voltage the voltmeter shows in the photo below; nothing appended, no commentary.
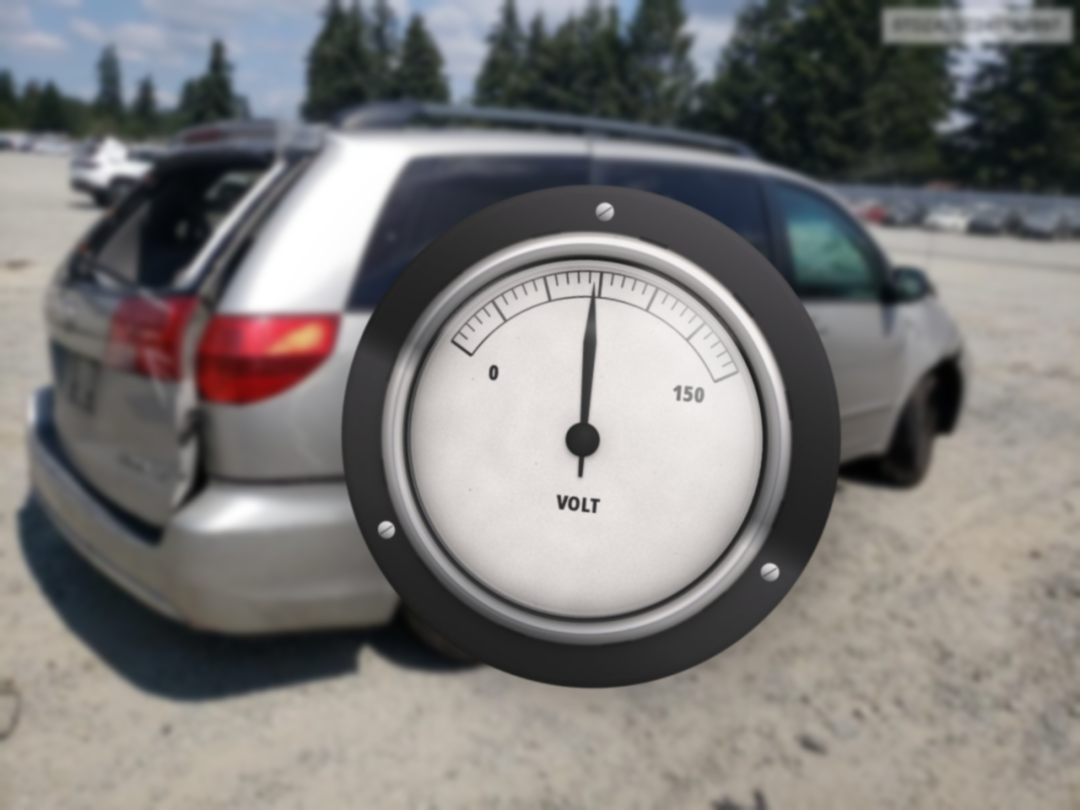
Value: 72.5 V
